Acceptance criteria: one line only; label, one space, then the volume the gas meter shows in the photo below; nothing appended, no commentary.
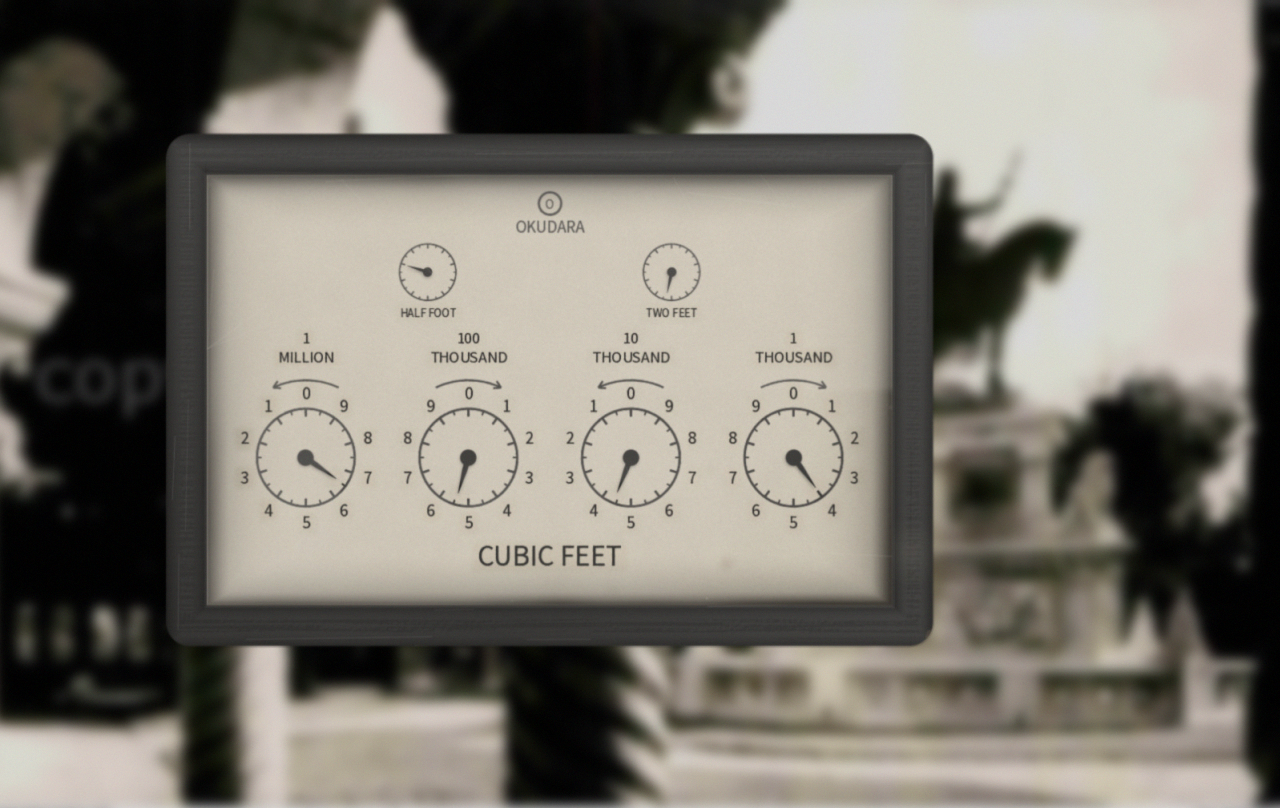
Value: 654400 ft³
